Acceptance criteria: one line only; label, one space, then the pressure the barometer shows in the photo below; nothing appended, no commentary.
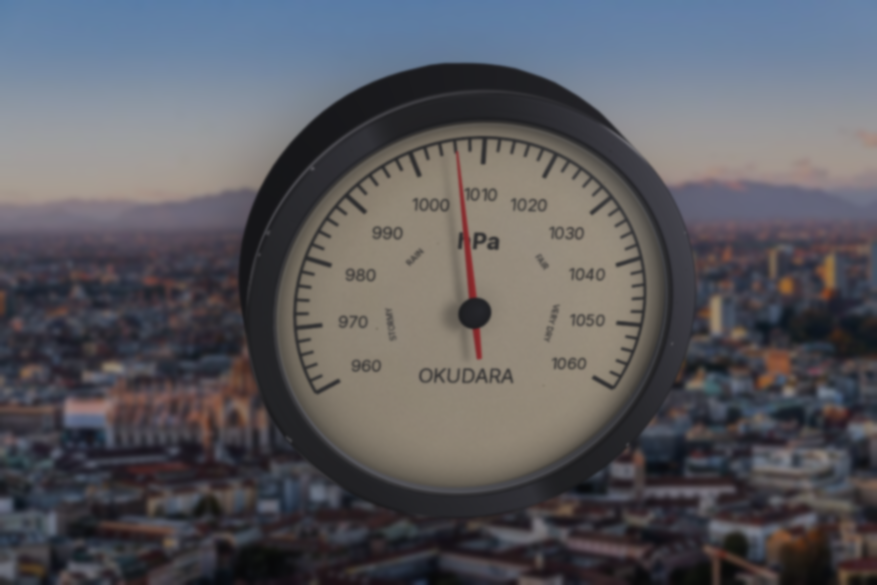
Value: 1006 hPa
